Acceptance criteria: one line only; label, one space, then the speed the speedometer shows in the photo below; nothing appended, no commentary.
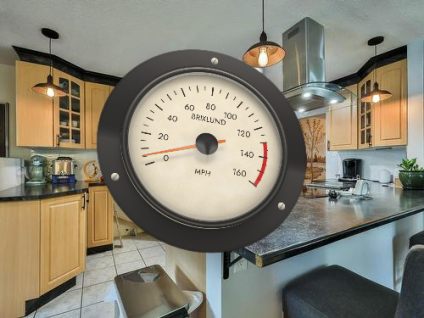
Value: 5 mph
